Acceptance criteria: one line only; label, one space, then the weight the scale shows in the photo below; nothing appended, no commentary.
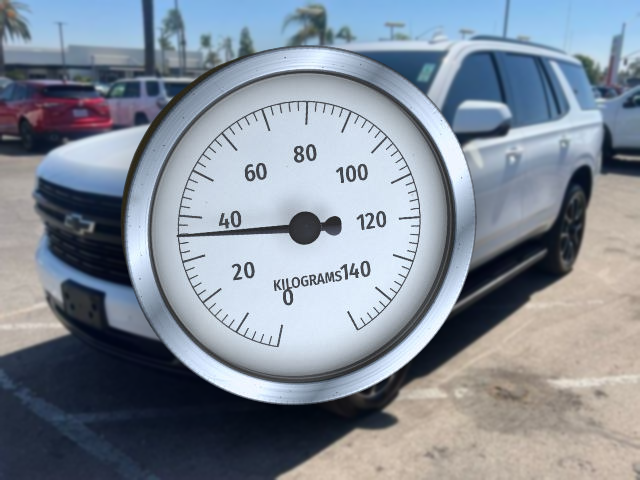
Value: 36 kg
